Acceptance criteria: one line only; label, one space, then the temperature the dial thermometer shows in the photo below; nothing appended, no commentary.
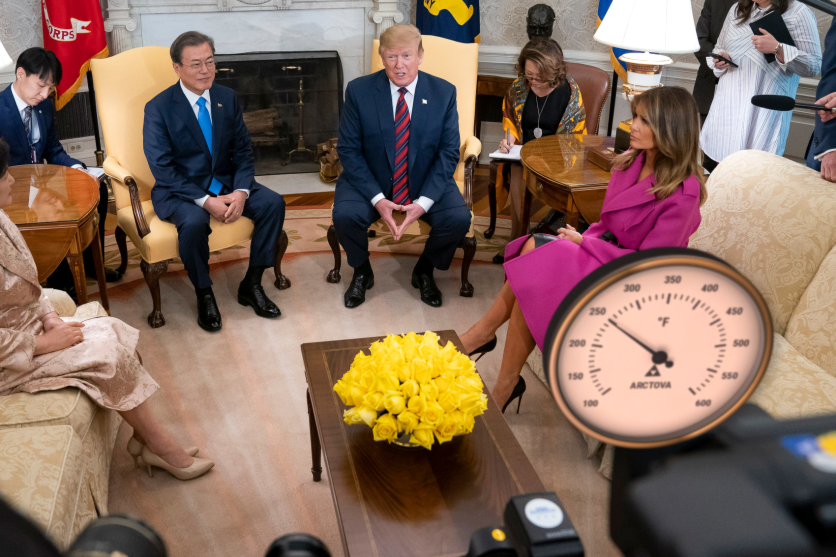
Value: 250 °F
